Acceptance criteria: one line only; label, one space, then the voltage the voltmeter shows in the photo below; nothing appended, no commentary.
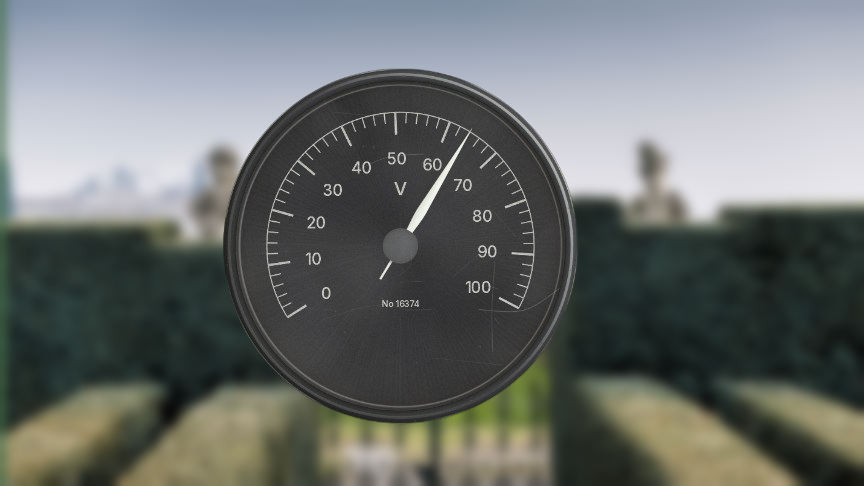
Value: 64 V
